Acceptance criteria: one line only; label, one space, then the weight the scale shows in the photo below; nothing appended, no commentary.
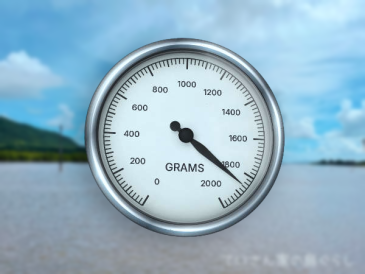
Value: 1860 g
